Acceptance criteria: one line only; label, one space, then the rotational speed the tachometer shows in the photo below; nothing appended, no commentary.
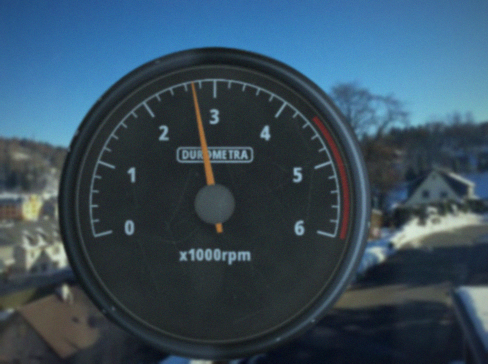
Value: 2700 rpm
